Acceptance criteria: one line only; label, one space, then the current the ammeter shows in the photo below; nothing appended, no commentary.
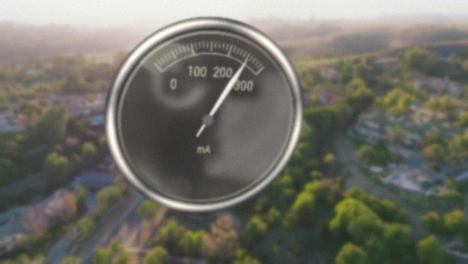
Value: 250 mA
